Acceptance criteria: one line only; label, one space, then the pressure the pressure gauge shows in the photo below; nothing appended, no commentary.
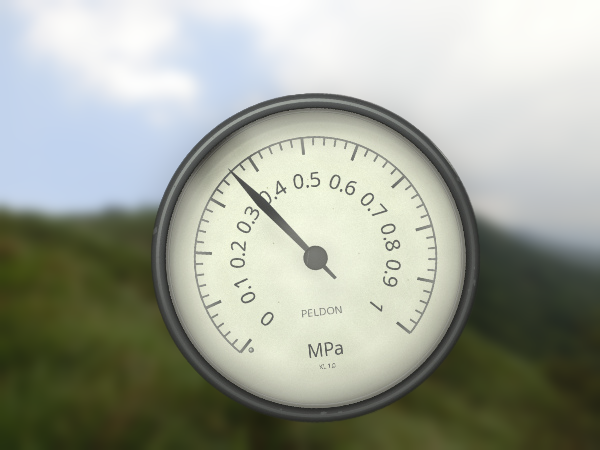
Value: 0.36 MPa
